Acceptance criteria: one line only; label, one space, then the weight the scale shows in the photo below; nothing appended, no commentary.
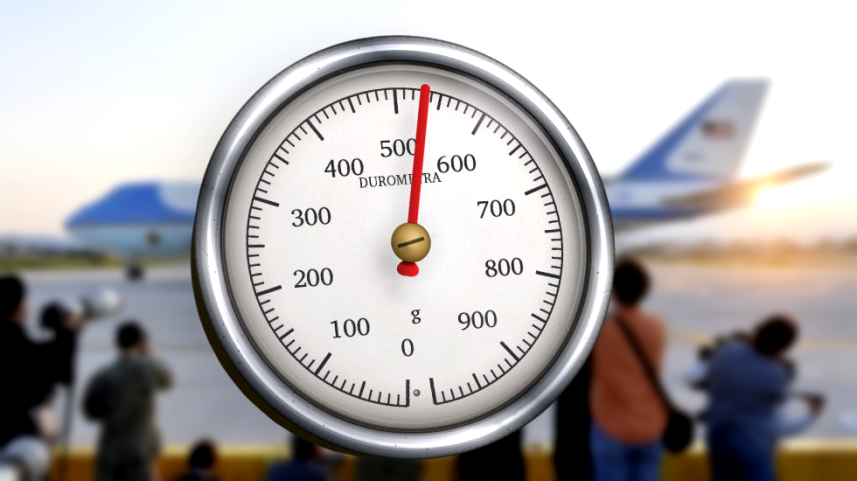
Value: 530 g
